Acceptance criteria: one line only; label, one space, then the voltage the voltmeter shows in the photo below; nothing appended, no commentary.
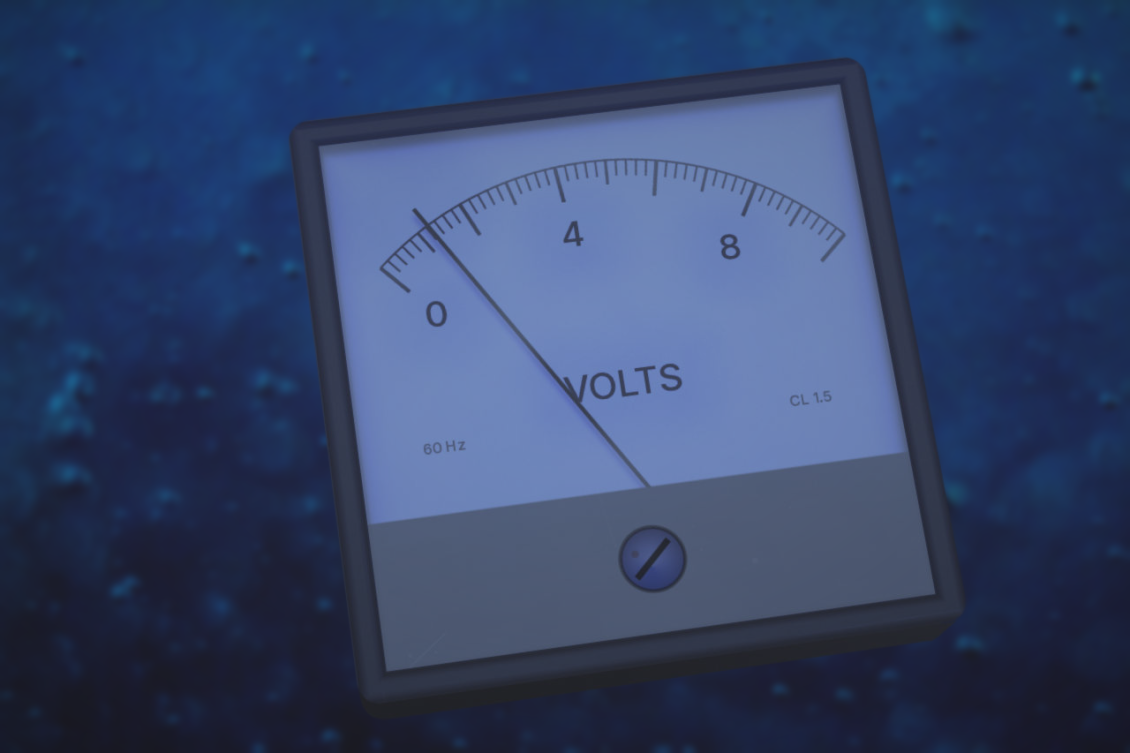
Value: 1.2 V
